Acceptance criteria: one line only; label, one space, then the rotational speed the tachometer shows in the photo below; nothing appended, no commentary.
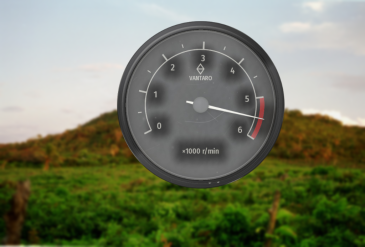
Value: 5500 rpm
